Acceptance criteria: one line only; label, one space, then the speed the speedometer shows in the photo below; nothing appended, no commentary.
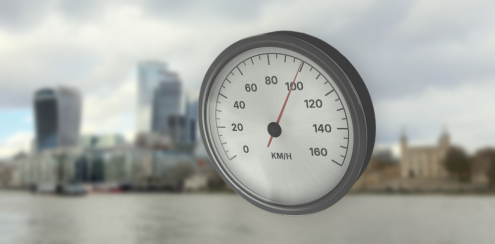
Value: 100 km/h
